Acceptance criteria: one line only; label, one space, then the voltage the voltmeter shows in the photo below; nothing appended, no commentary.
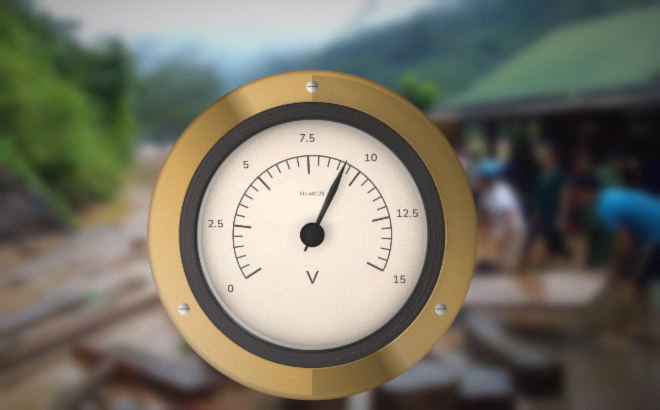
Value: 9.25 V
